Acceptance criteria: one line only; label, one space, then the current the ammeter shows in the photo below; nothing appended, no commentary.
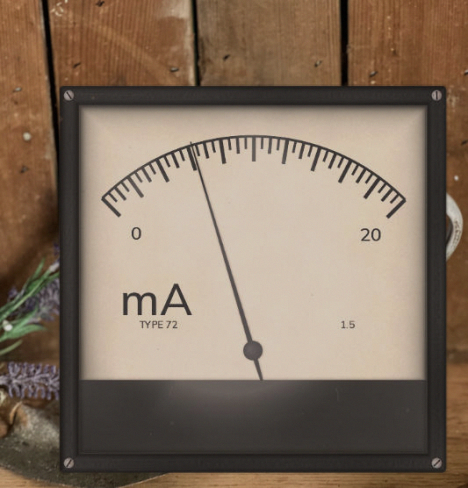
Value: 6.25 mA
